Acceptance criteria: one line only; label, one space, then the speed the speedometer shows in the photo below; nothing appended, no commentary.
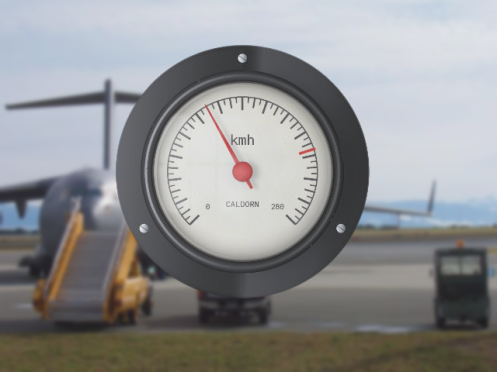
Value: 110 km/h
